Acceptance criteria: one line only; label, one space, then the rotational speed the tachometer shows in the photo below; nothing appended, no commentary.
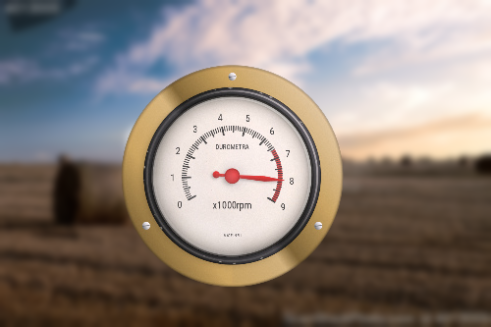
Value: 8000 rpm
